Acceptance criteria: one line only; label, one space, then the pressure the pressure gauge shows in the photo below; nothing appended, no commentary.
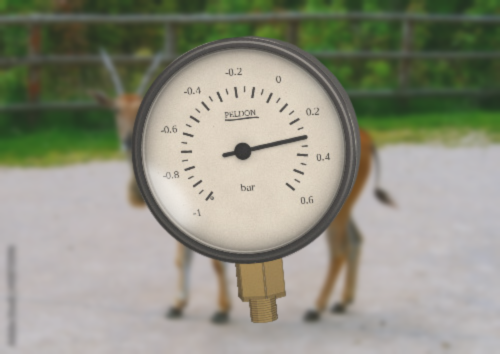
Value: 0.3 bar
